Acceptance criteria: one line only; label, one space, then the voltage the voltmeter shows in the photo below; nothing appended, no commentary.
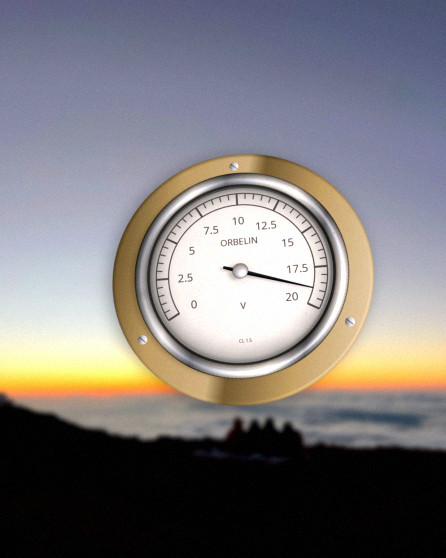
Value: 19 V
